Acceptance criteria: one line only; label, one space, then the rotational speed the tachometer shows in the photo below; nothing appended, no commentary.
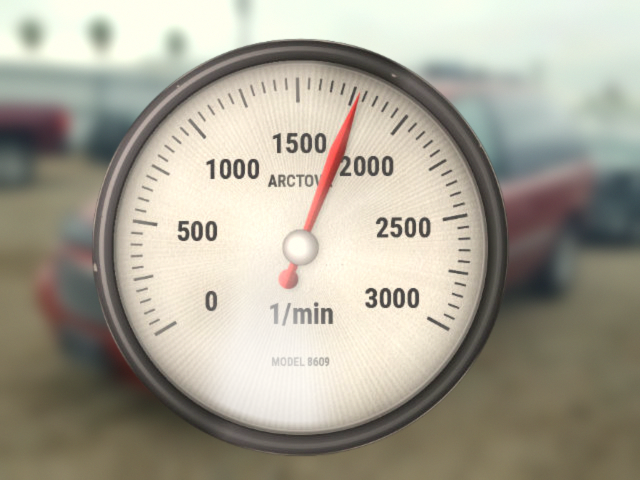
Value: 1775 rpm
